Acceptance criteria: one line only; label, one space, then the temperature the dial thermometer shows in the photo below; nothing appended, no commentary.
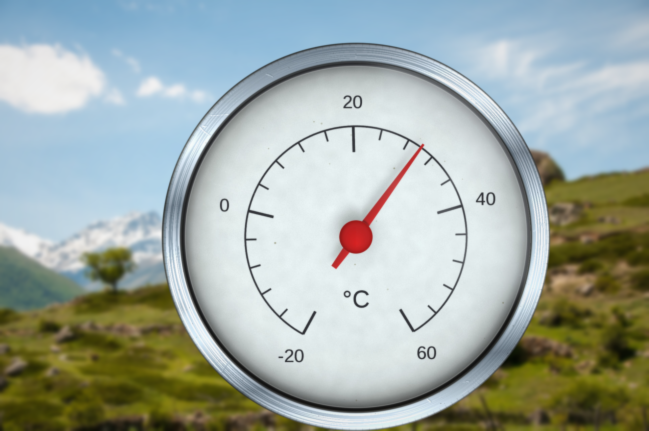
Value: 30 °C
